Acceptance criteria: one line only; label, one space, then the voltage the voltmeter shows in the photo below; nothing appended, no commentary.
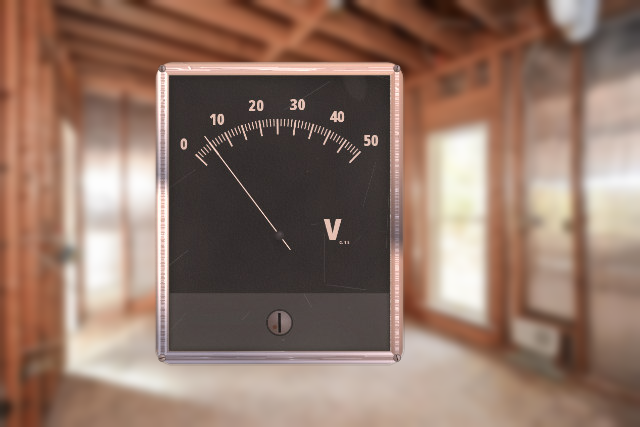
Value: 5 V
